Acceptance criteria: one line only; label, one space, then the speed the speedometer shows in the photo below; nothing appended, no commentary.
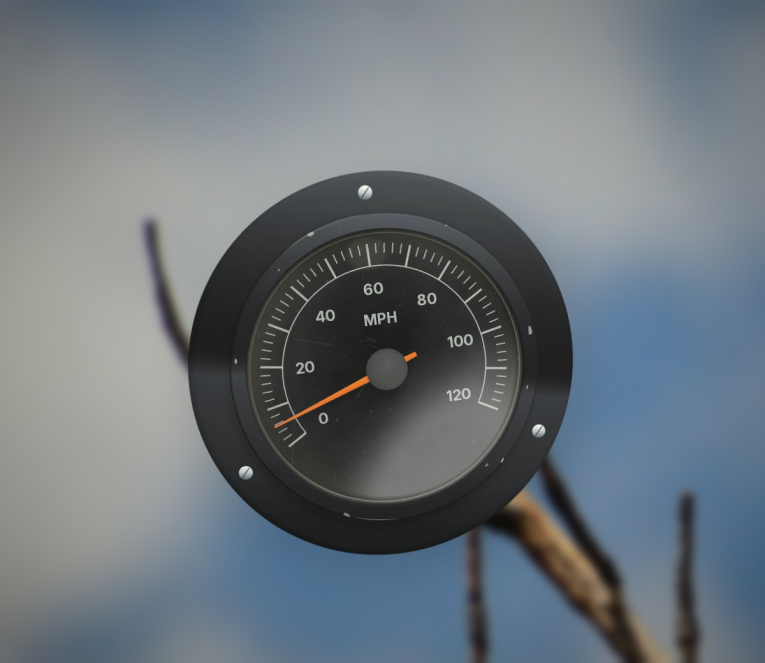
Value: 6 mph
